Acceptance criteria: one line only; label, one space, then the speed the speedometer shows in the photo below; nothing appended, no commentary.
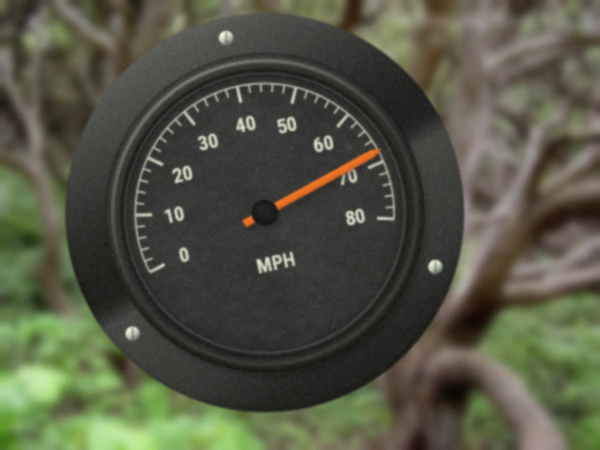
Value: 68 mph
